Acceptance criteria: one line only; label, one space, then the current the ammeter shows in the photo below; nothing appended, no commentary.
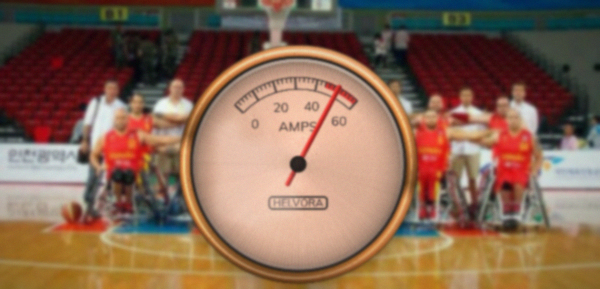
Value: 50 A
